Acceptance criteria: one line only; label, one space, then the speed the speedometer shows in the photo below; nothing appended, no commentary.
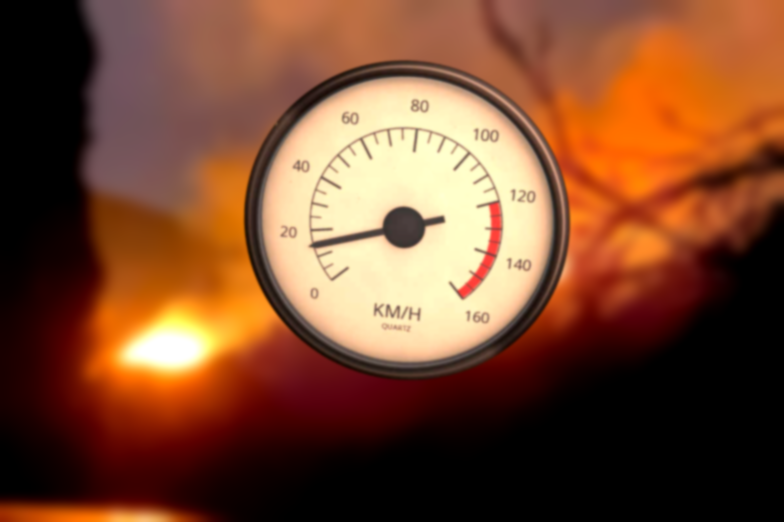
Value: 15 km/h
